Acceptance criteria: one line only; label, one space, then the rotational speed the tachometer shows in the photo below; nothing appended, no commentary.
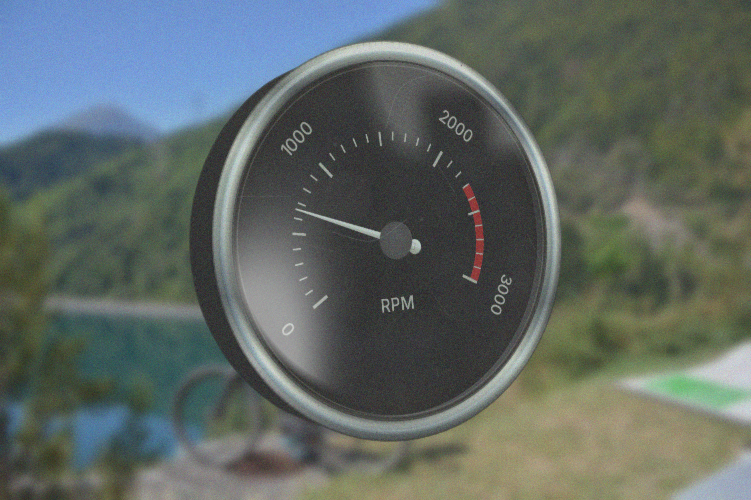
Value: 650 rpm
